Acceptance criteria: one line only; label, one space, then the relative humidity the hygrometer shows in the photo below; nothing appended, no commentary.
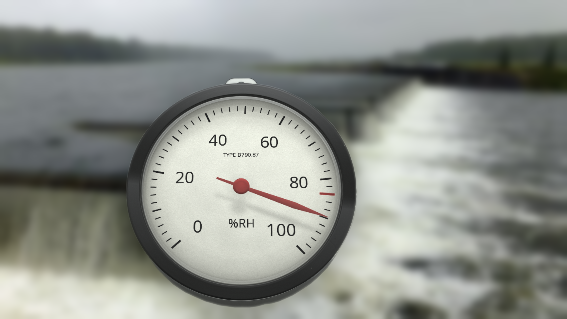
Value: 90 %
